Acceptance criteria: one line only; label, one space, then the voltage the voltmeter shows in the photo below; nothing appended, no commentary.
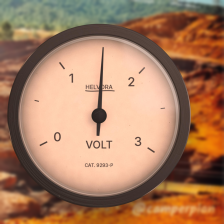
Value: 1.5 V
